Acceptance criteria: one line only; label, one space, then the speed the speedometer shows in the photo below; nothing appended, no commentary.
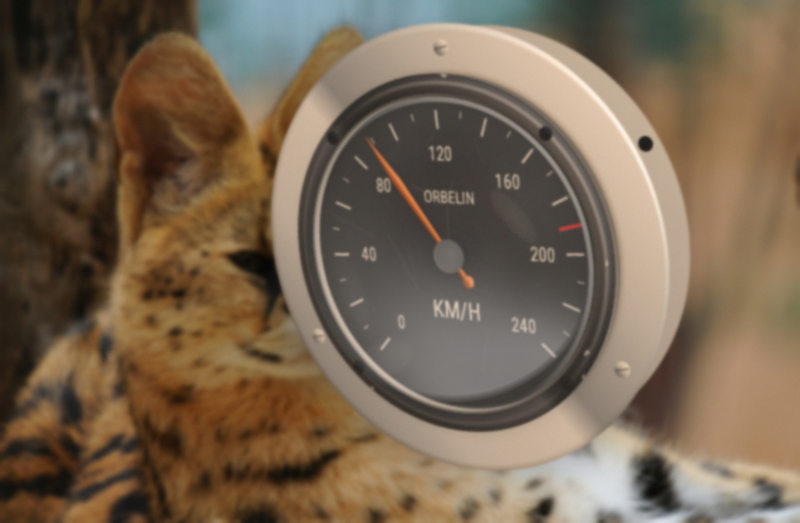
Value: 90 km/h
